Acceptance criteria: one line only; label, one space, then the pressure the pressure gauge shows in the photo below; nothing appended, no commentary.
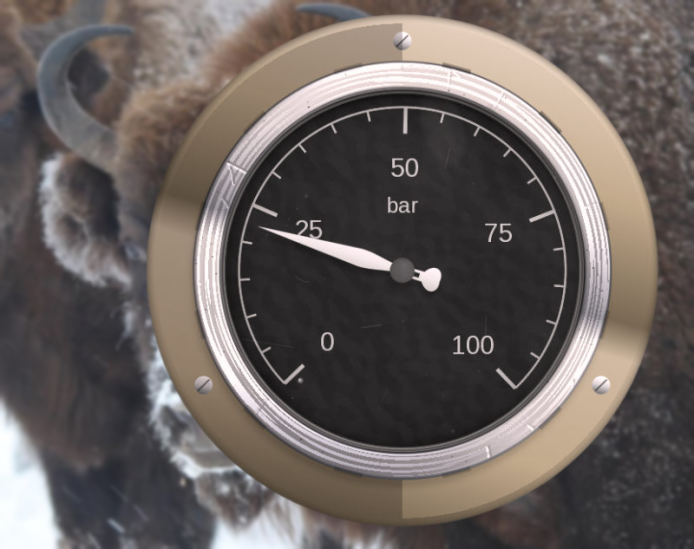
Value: 22.5 bar
